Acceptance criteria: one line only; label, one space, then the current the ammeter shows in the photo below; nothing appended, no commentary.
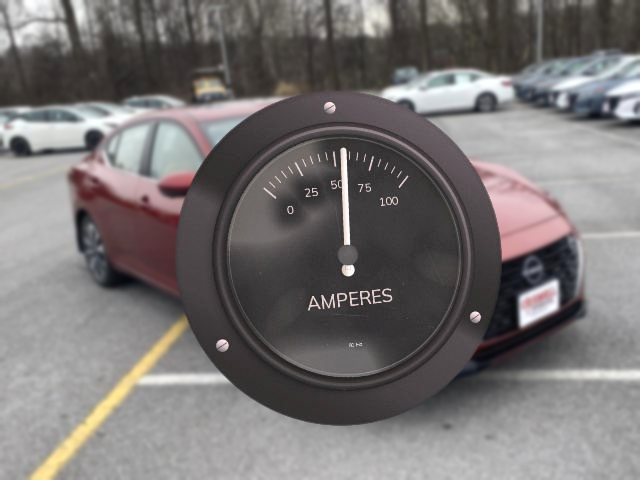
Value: 55 A
